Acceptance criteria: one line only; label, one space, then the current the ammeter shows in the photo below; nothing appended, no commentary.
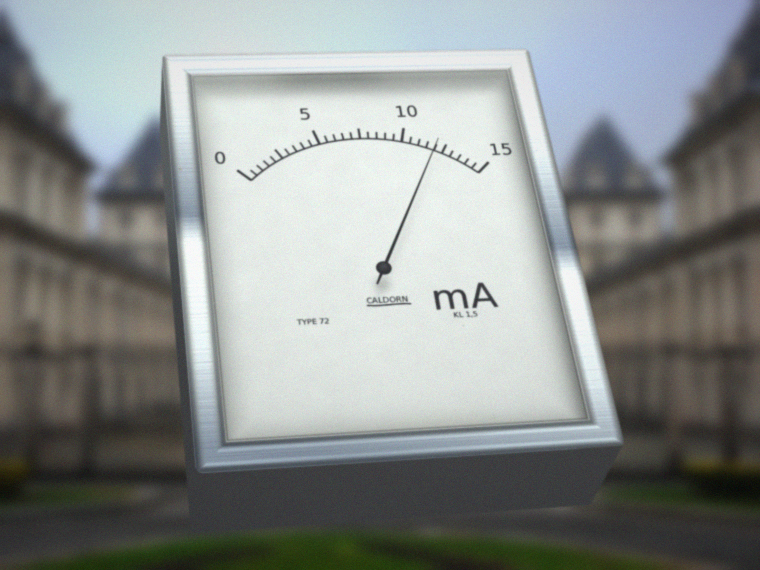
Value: 12 mA
